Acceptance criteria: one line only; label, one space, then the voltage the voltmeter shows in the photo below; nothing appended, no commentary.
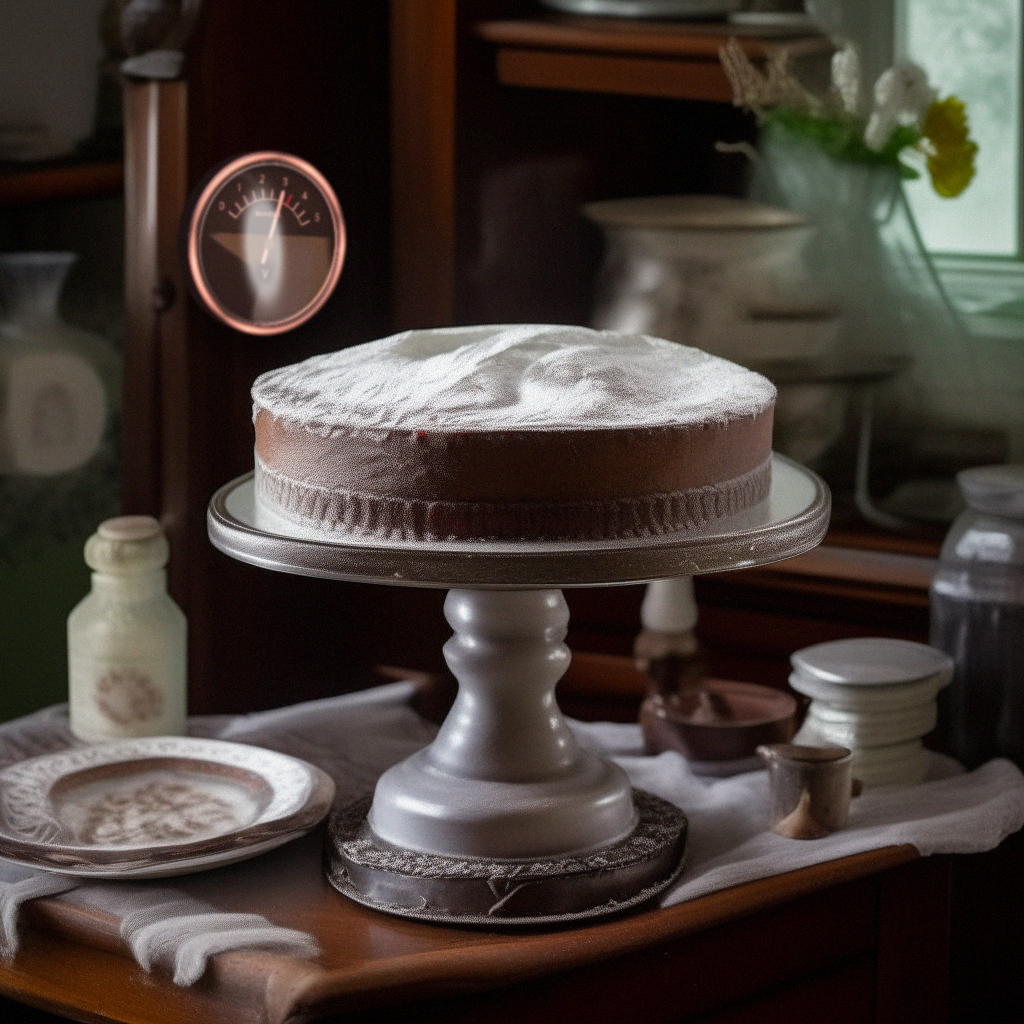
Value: 3 V
